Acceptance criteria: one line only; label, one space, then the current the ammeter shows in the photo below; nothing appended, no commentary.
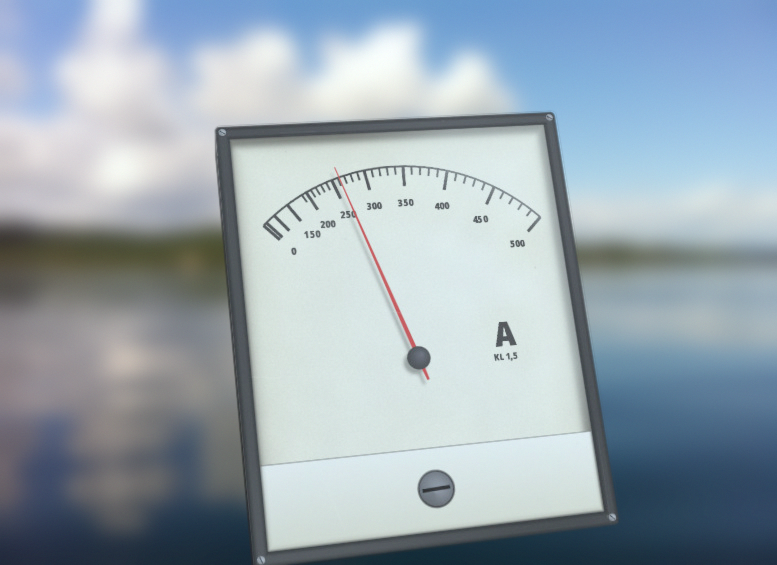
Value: 260 A
